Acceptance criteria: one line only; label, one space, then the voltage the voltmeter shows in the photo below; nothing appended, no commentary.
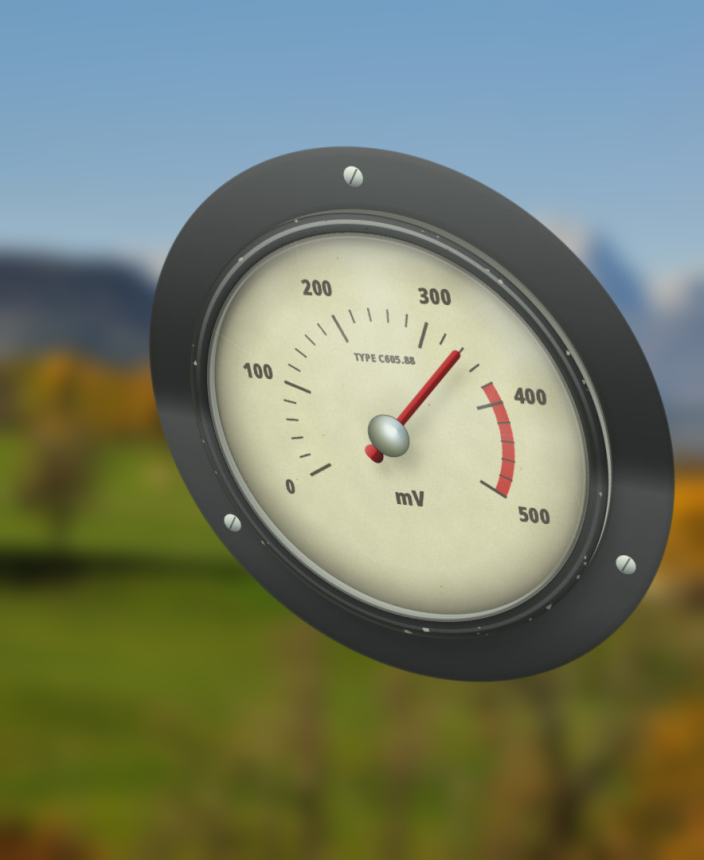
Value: 340 mV
